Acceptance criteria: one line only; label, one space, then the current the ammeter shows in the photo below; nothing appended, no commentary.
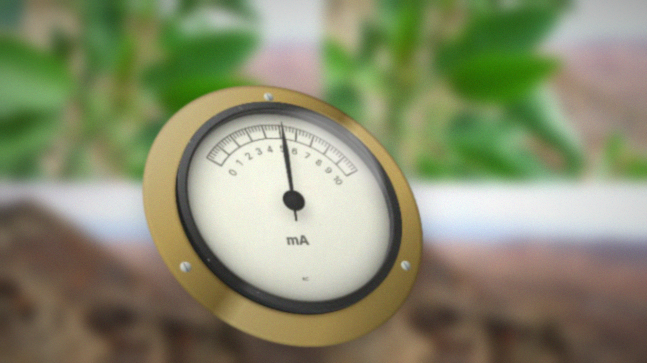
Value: 5 mA
